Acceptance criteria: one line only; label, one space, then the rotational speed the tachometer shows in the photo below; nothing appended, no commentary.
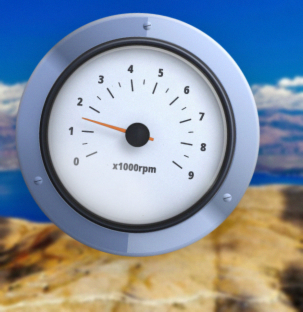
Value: 1500 rpm
